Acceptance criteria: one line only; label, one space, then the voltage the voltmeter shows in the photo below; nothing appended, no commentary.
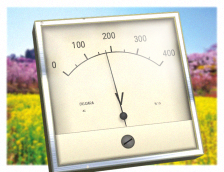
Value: 175 V
